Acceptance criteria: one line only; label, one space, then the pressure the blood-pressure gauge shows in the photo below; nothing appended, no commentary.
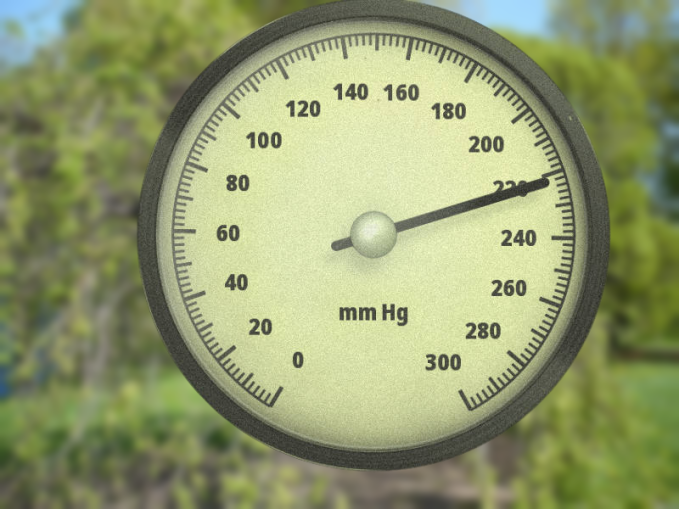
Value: 222 mmHg
